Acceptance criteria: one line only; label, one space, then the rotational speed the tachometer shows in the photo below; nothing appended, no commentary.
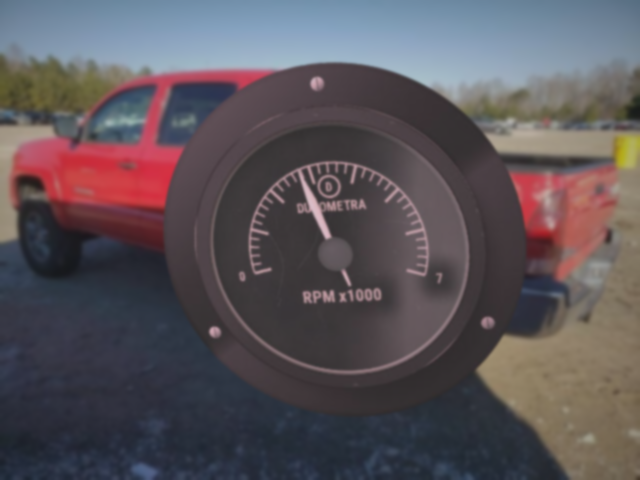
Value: 2800 rpm
